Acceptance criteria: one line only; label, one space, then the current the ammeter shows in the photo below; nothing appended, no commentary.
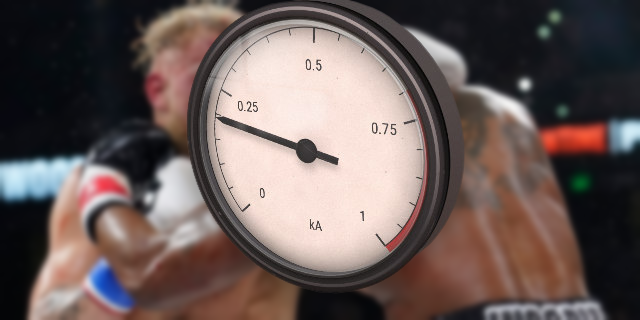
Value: 0.2 kA
